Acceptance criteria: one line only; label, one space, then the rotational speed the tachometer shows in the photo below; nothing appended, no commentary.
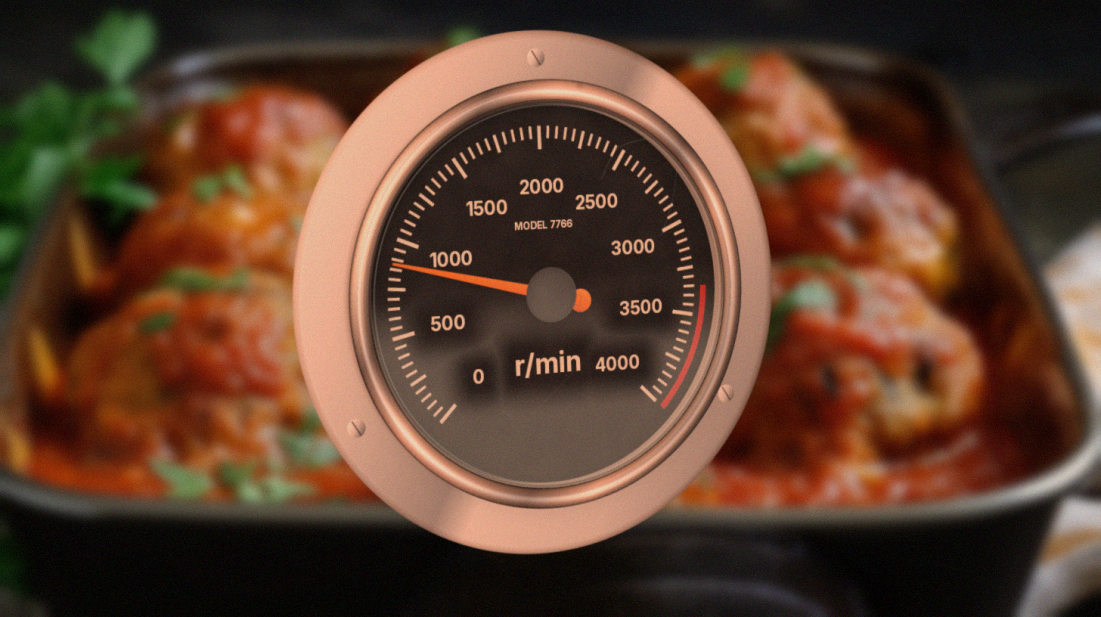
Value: 875 rpm
